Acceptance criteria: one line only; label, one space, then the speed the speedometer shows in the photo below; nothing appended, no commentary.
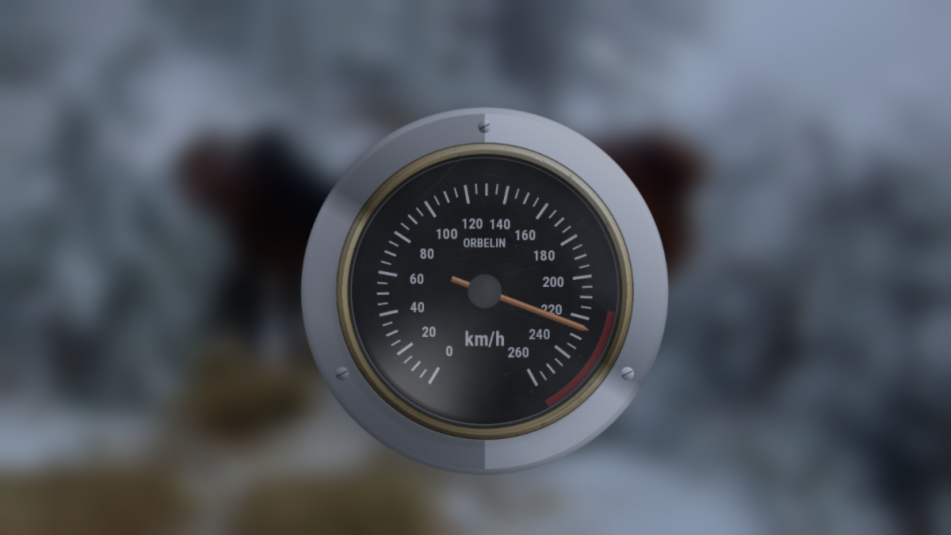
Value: 225 km/h
